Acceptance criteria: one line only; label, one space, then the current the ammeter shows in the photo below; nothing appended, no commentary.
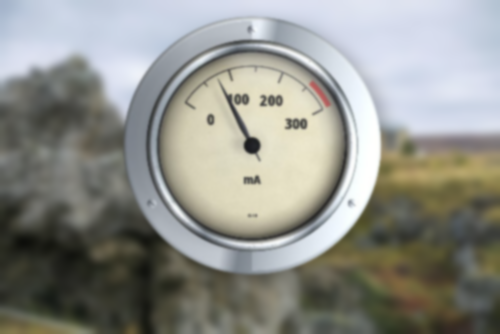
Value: 75 mA
